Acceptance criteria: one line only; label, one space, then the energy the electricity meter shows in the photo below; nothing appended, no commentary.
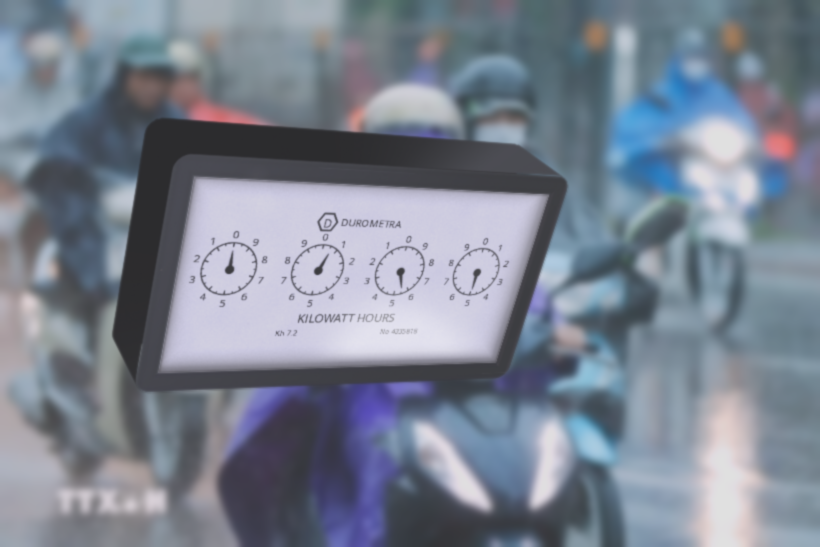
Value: 55 kWh
